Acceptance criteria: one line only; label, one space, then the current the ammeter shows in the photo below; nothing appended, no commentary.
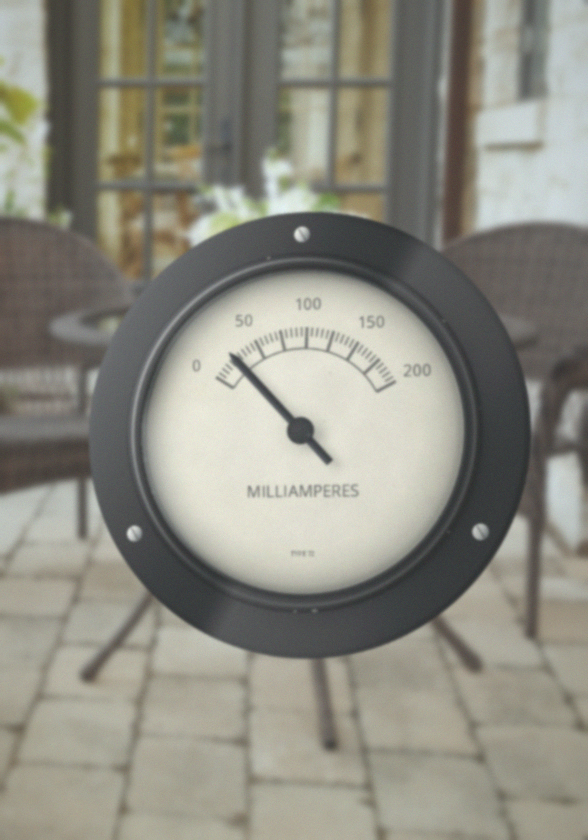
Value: 25 mA
